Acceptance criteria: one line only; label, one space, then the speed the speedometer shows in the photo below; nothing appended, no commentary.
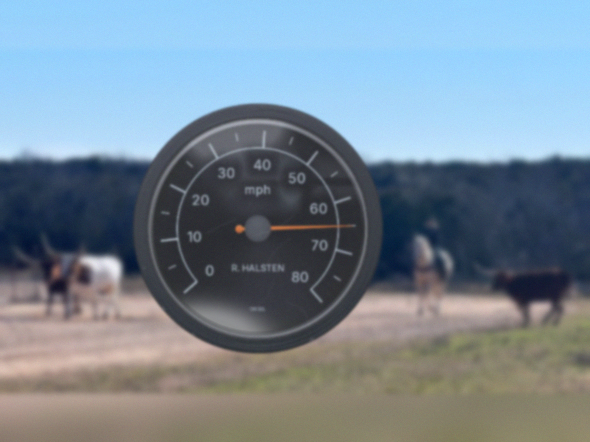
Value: 65 mph
